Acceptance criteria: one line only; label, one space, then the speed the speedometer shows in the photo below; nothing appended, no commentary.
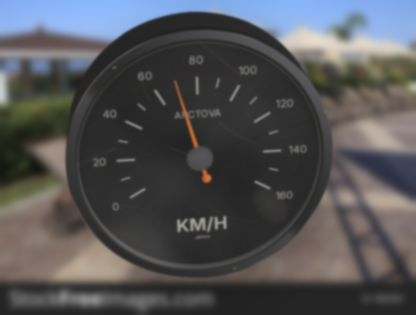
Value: 70 km/h
